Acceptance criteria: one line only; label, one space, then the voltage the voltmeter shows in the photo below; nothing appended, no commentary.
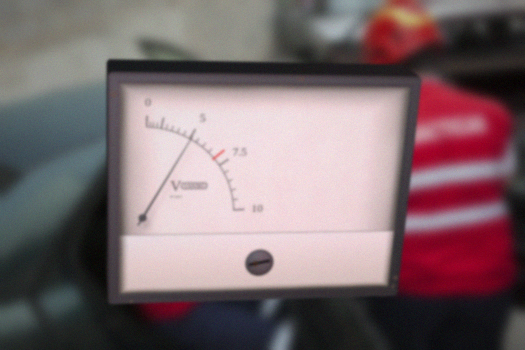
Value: 5 V
